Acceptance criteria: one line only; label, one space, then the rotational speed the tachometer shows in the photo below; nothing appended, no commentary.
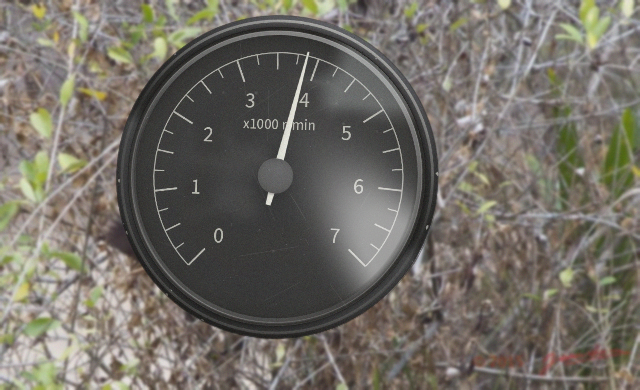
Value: 3875 rpm
